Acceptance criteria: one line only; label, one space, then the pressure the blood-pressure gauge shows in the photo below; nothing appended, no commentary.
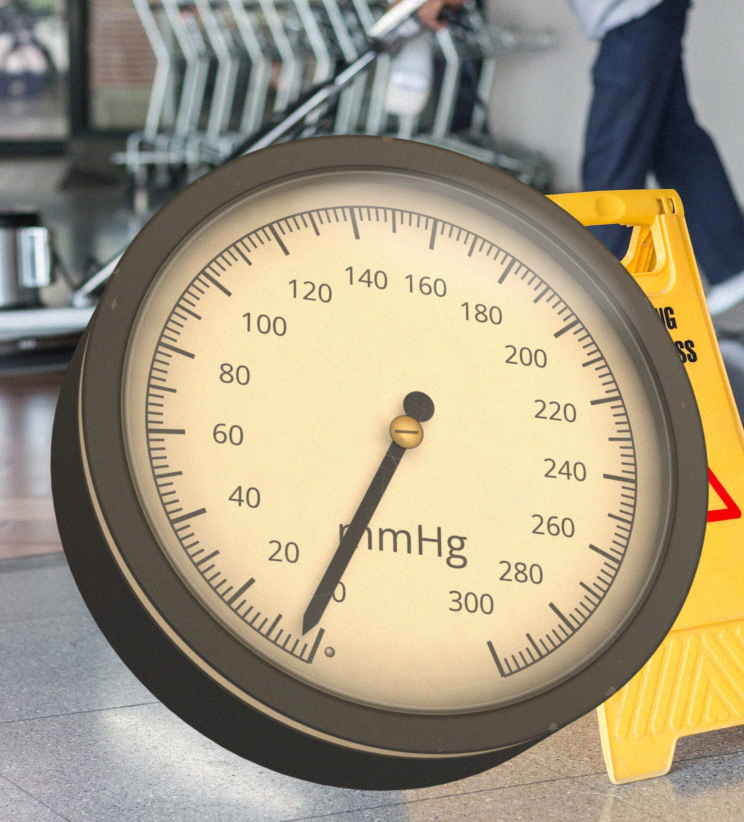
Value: 4 mmHg
